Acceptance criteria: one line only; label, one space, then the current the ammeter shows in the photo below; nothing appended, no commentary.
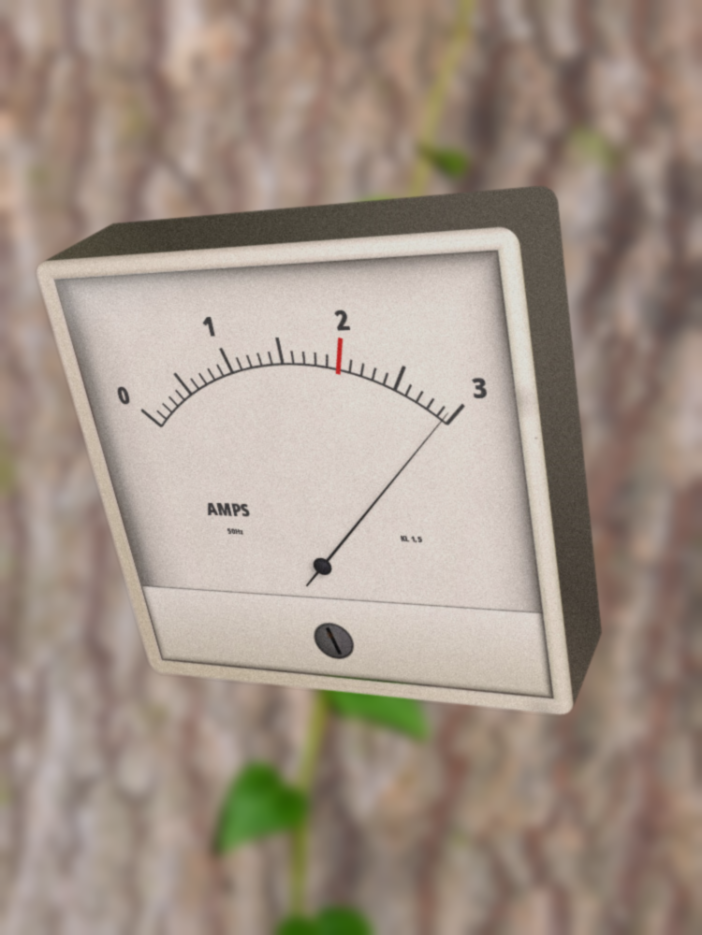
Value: 2.95 A
